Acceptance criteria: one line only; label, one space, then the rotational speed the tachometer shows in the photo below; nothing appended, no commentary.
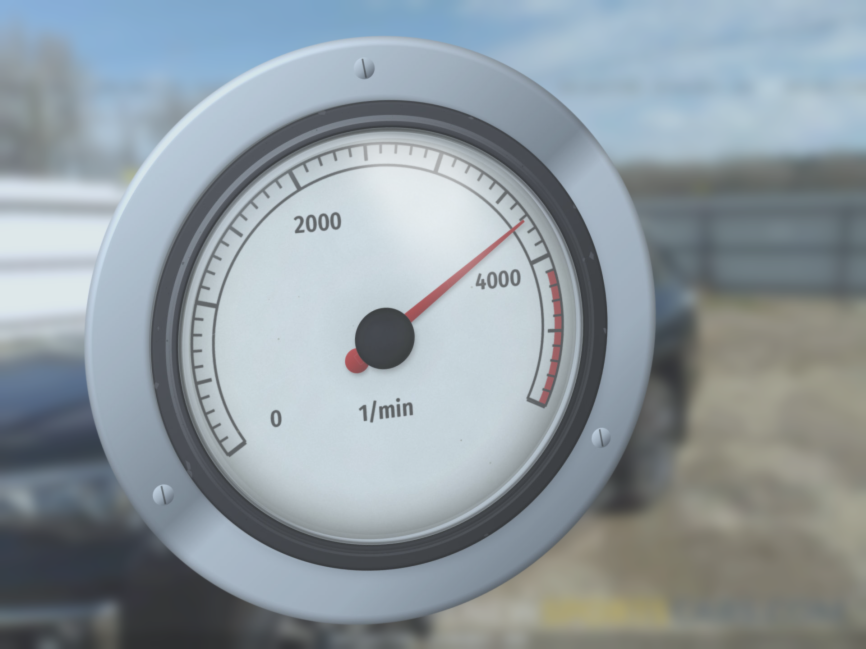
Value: 3700 rpm
